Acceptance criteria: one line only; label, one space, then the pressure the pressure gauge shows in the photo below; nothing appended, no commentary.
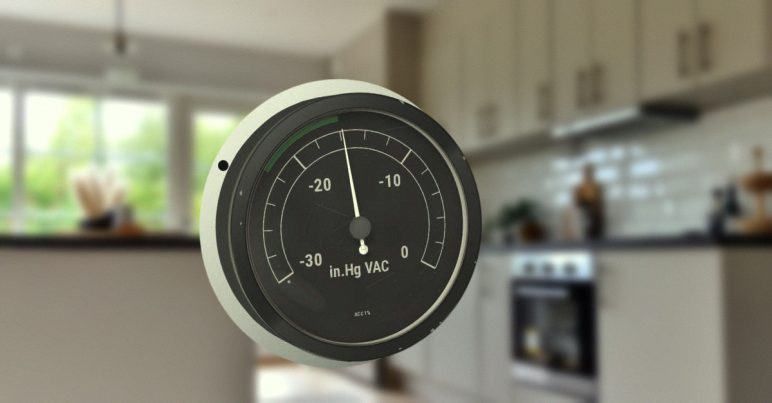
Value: -16 inHg
